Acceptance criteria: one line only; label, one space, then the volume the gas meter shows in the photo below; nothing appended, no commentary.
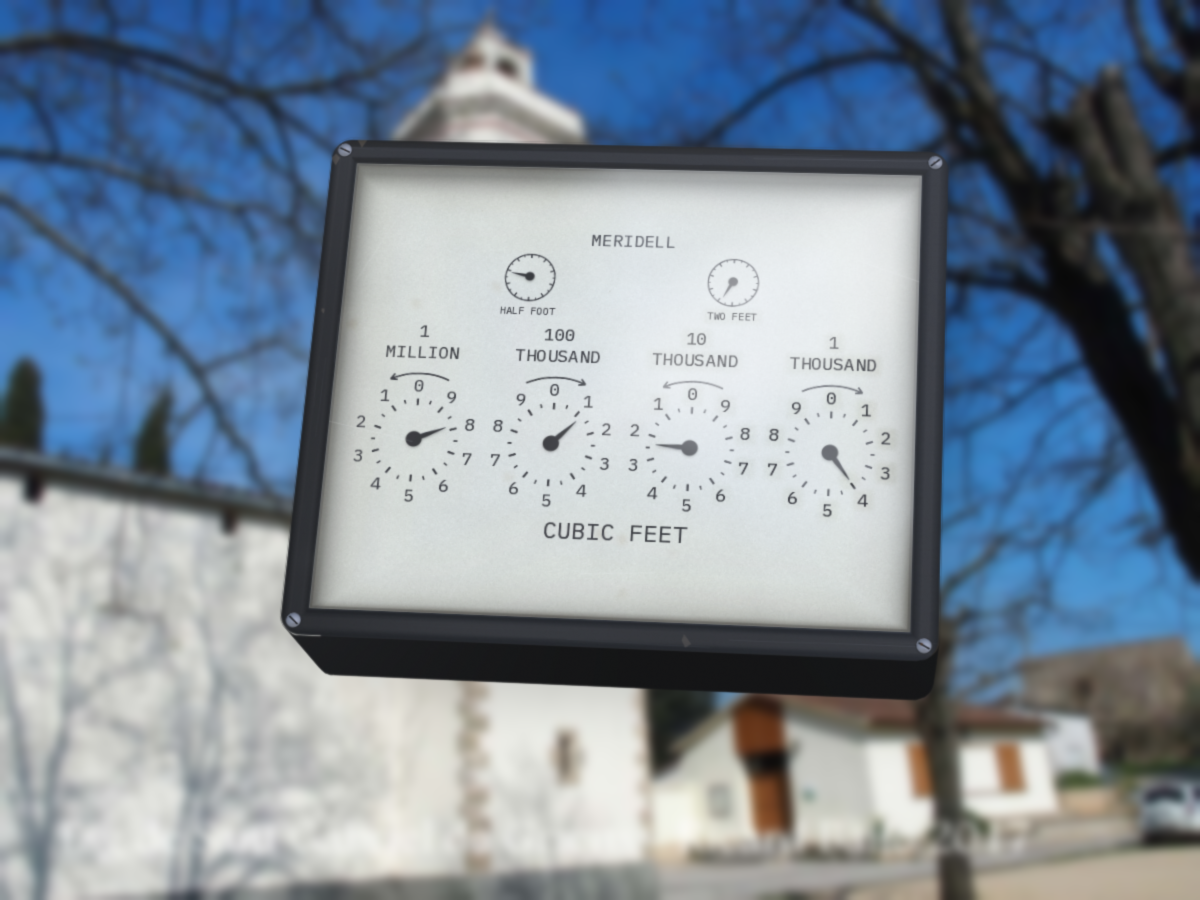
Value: 812400 ft³
